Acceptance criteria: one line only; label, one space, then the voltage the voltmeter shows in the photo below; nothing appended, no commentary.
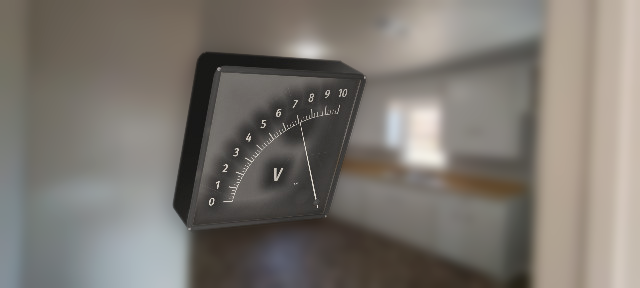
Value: 7 V
